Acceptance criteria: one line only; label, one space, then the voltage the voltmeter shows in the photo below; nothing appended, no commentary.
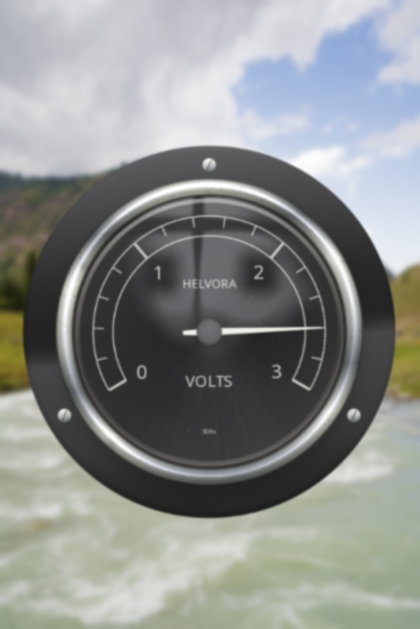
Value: 2.6 V
